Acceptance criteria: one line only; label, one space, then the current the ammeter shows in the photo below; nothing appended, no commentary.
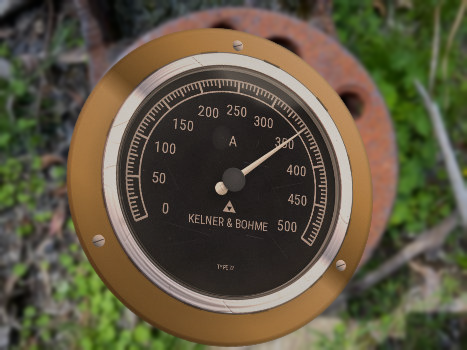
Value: 350 A
